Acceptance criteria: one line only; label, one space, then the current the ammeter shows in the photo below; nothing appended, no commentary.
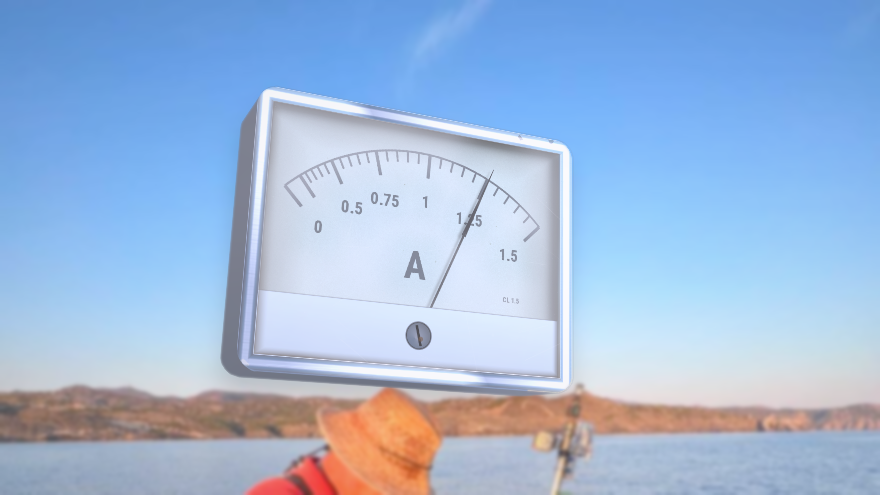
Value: 1.25 A
